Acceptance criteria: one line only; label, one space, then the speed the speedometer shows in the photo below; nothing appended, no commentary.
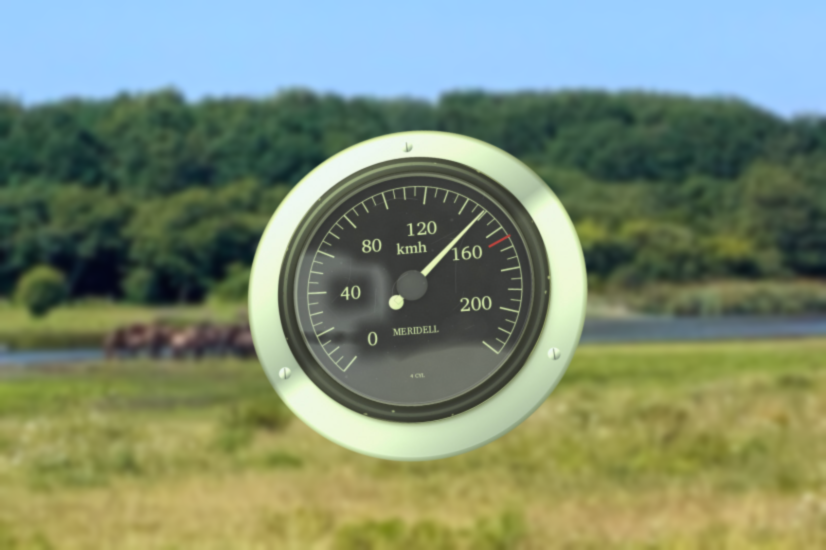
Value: 150 km/h
